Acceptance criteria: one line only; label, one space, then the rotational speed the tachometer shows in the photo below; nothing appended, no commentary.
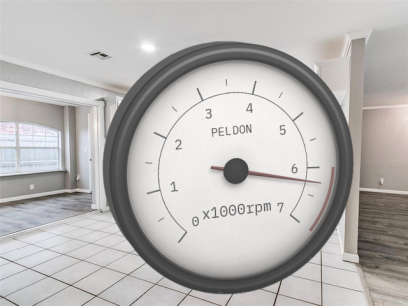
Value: 6250 rpm
